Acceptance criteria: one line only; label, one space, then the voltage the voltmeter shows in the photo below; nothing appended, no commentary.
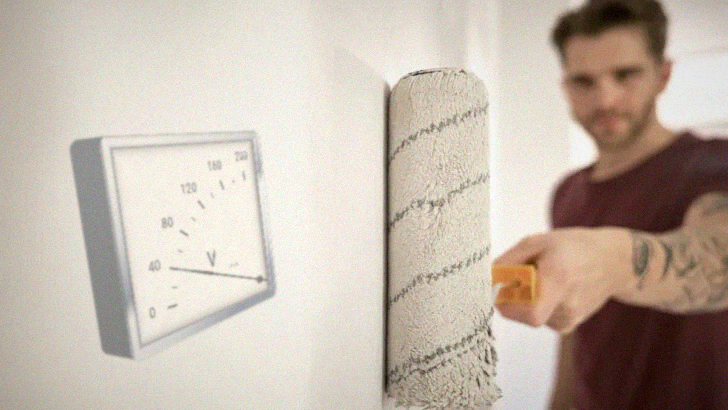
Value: 40 V
